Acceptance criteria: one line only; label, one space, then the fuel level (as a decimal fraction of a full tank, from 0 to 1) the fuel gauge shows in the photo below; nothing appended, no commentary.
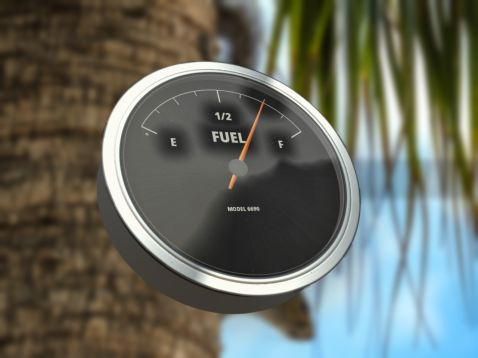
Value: 0.75
